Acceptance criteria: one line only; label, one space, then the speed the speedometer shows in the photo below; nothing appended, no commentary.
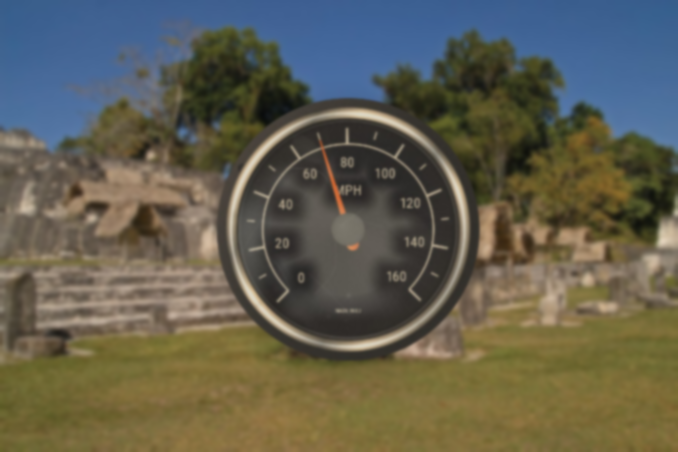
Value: 70 mph
